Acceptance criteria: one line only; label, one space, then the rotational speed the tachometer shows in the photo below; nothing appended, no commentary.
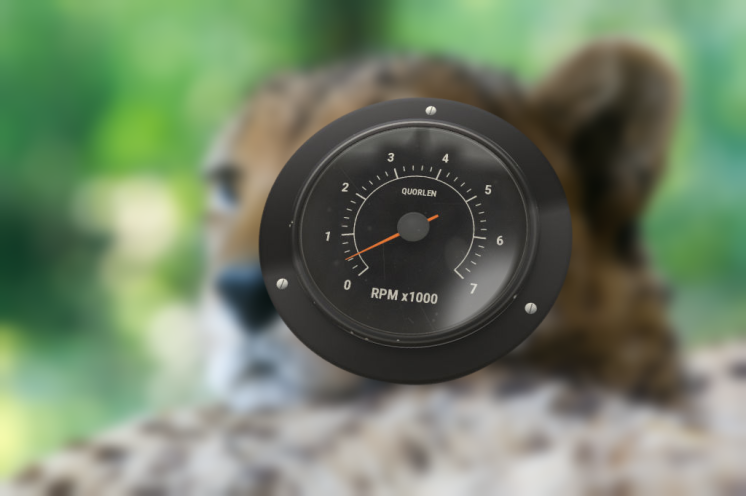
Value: 400 rpm
